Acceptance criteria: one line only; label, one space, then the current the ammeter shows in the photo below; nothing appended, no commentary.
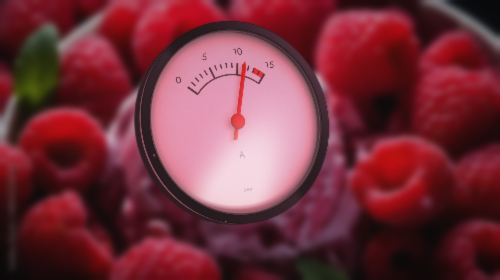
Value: 11 A
